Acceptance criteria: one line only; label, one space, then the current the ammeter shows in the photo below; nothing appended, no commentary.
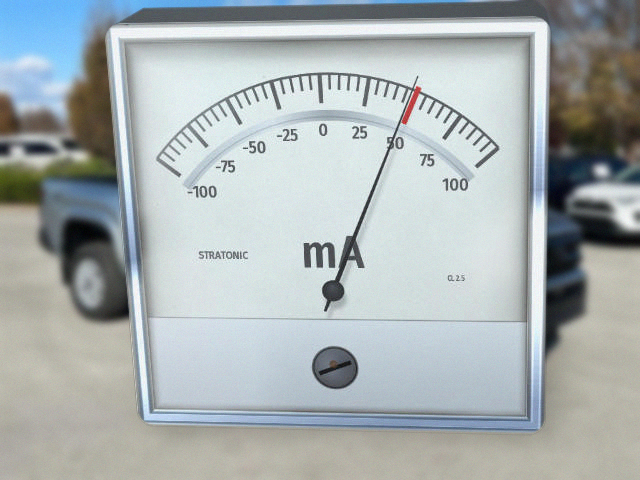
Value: 47.5 mA
